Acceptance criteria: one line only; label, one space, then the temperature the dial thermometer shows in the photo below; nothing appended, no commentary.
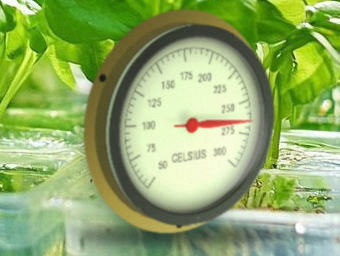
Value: 265 °C
